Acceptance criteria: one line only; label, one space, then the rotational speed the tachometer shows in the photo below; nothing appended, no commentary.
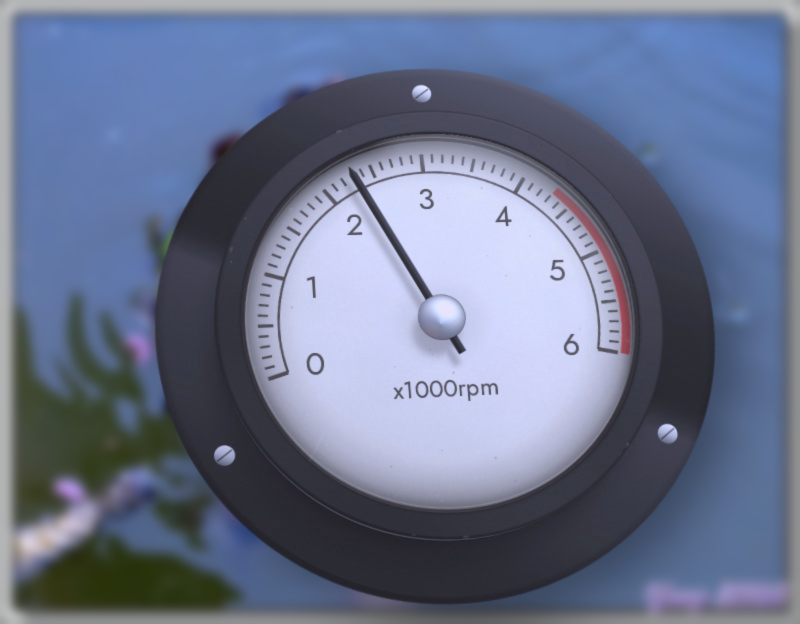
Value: 2300 rpm
